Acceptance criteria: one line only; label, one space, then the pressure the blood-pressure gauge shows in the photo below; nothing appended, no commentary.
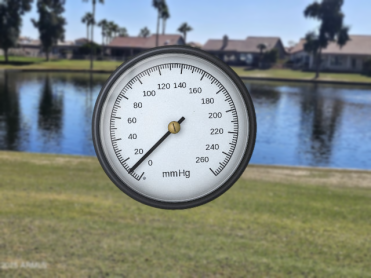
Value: 10 mmHg
